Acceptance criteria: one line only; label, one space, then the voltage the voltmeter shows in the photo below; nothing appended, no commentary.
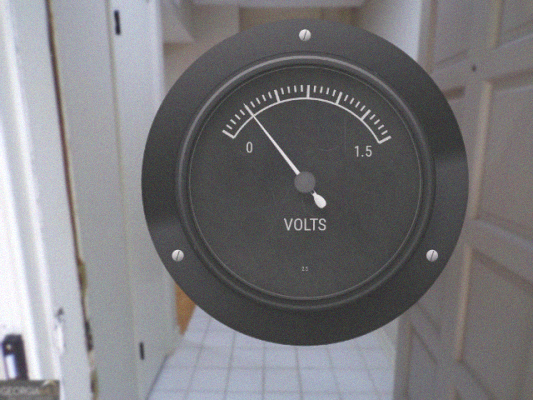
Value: 0.25 V
